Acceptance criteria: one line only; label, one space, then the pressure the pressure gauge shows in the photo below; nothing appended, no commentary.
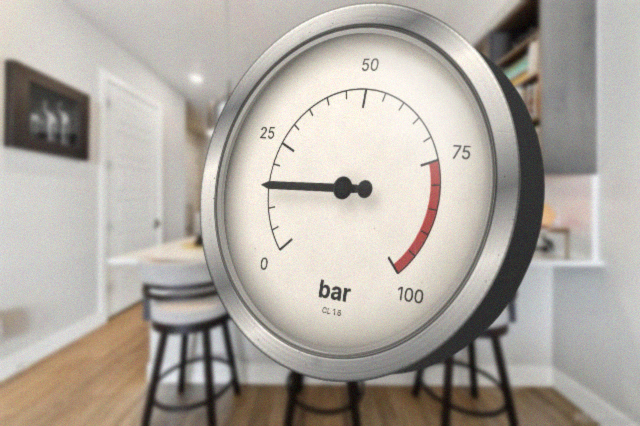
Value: 15 bar
